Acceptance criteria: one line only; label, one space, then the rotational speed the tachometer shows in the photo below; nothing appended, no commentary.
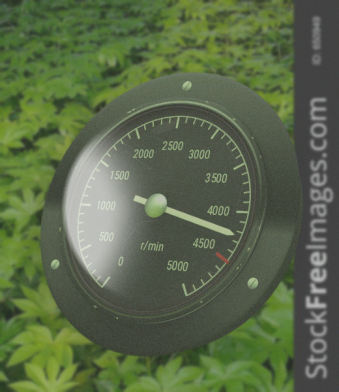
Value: 4250 rpm
